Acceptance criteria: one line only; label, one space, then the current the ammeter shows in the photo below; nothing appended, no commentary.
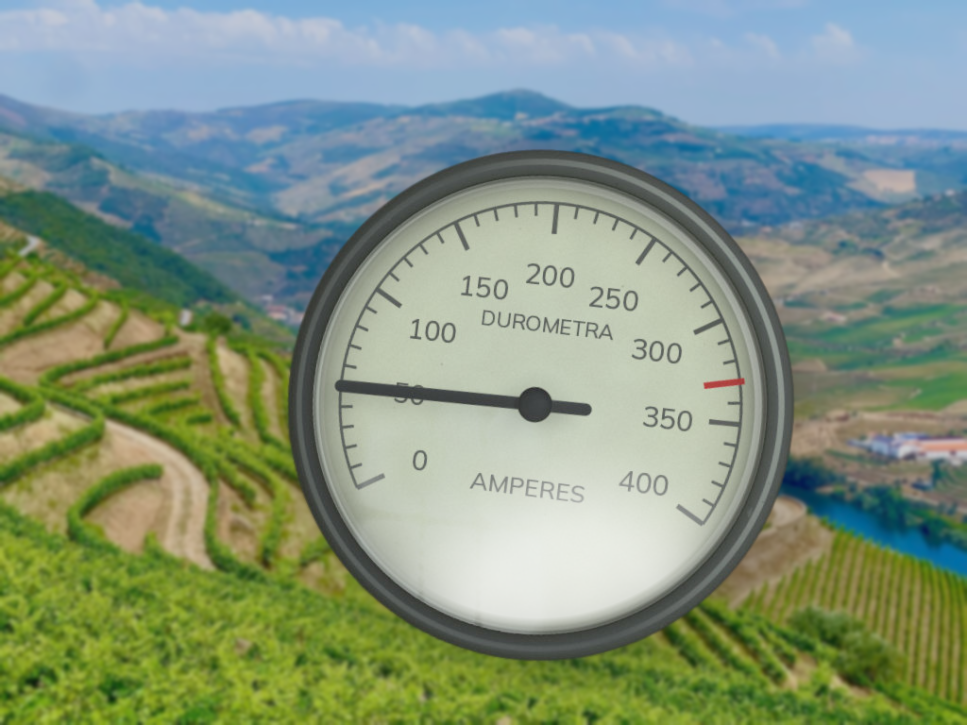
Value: 50 A
